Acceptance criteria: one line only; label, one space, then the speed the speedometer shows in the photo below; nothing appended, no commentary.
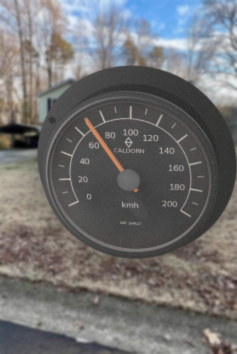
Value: 70 km/h
